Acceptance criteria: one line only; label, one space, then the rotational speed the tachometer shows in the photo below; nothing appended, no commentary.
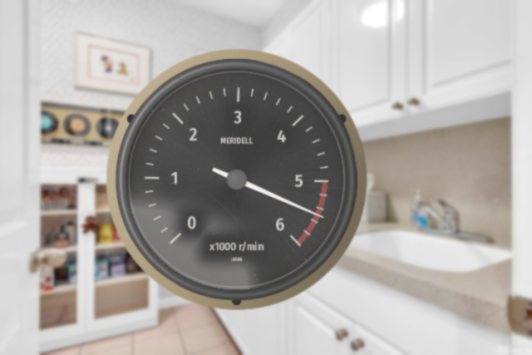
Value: 5500 rpm
